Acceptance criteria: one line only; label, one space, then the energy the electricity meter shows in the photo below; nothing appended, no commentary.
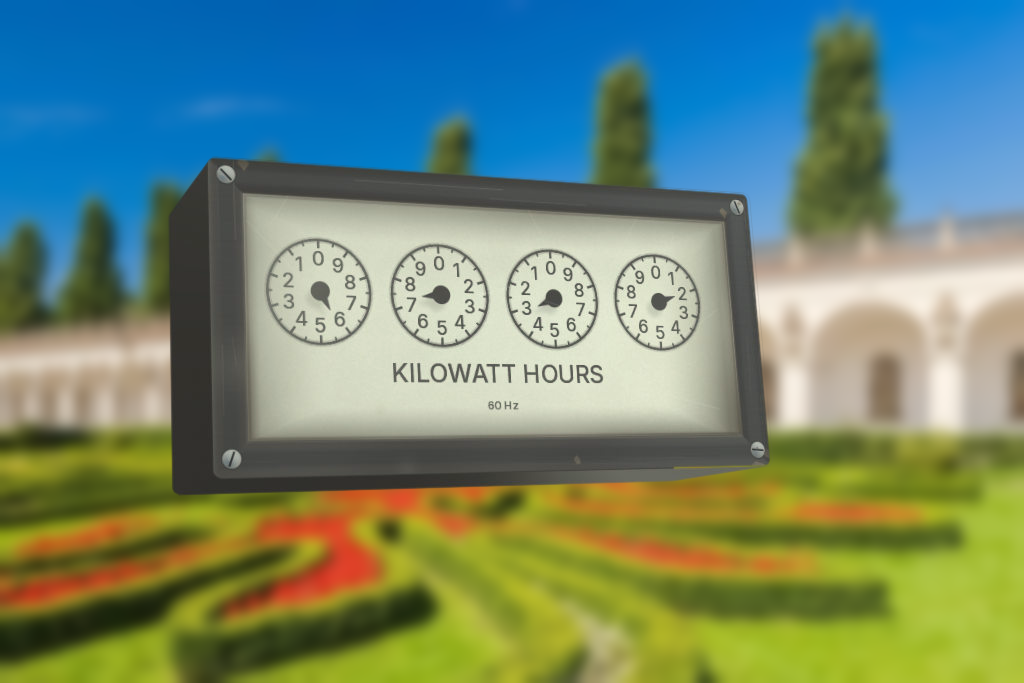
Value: 5732 kWh
